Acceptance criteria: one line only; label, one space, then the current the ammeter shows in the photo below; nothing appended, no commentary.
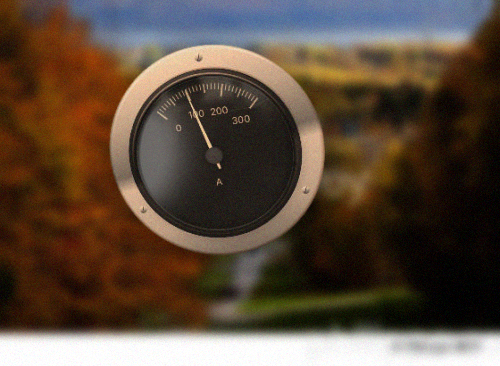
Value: 100 A
